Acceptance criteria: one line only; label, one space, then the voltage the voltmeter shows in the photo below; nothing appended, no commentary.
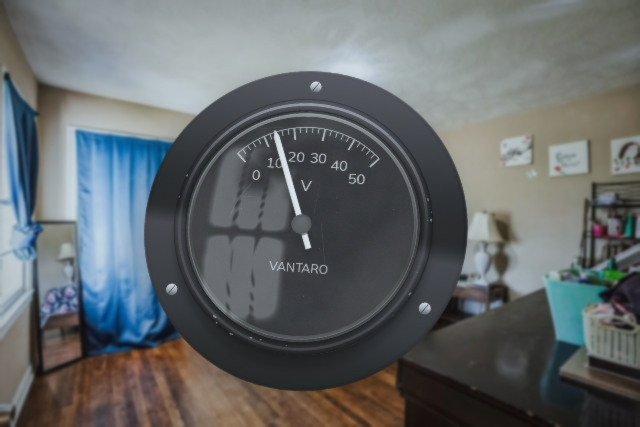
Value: 14 V
